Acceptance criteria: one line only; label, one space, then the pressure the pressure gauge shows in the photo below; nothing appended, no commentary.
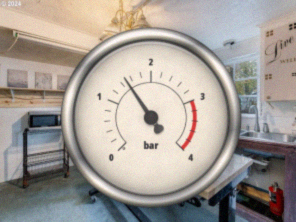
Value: 1.5 bar
